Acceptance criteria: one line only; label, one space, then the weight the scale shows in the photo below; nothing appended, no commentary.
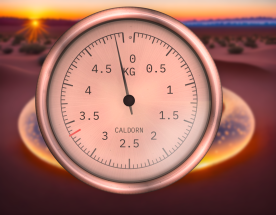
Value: 4.9 kg
